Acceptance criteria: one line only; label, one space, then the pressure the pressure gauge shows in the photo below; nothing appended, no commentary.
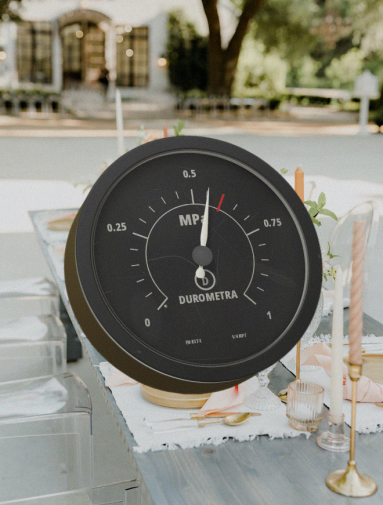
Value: 0.55 MPa
